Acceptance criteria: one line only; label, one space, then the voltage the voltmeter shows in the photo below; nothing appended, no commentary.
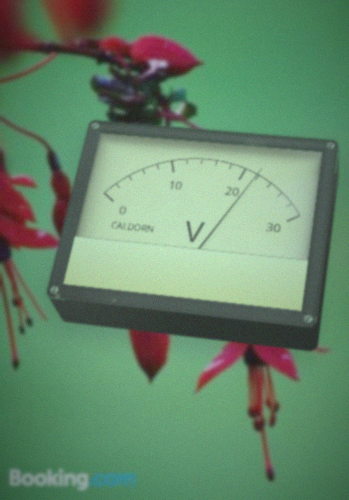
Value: 22 V
